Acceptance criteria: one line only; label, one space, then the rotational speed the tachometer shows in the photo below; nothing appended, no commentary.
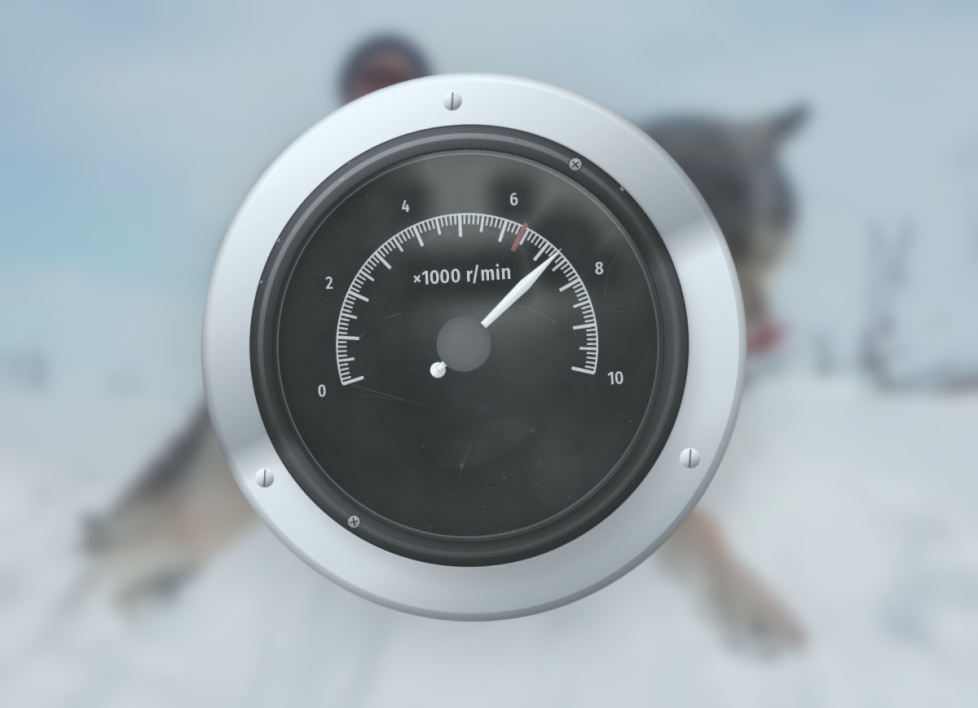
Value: 7300 rpm
